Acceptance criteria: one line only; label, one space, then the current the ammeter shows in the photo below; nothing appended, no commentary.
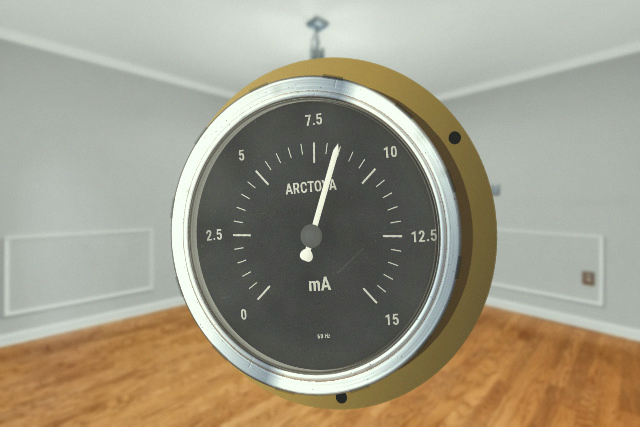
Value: 8.5 mA
